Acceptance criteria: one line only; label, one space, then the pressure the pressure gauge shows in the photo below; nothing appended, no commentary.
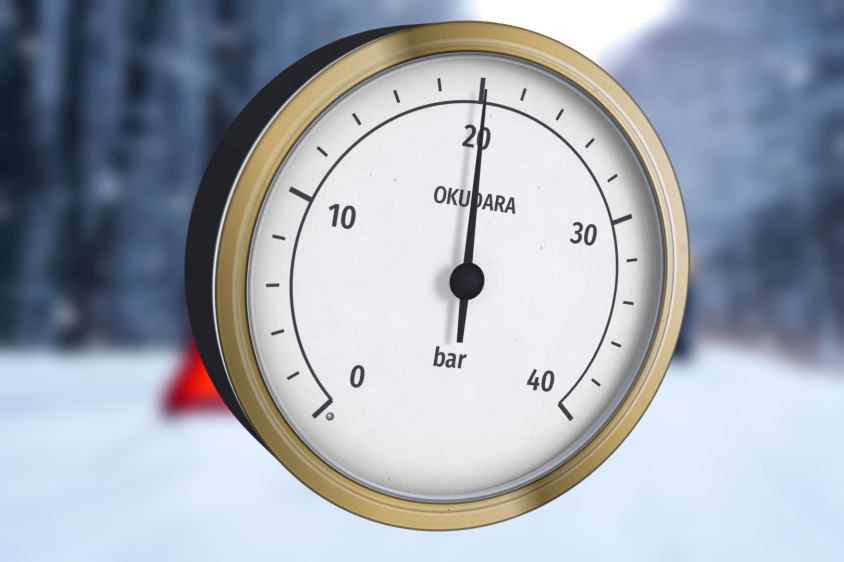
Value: 20 bar
